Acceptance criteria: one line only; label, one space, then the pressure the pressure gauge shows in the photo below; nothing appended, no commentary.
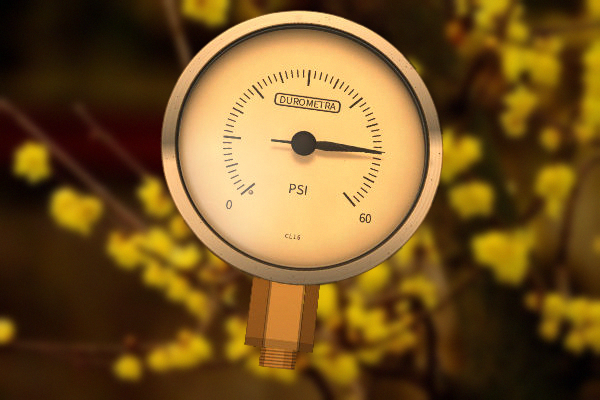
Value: 50 psi
